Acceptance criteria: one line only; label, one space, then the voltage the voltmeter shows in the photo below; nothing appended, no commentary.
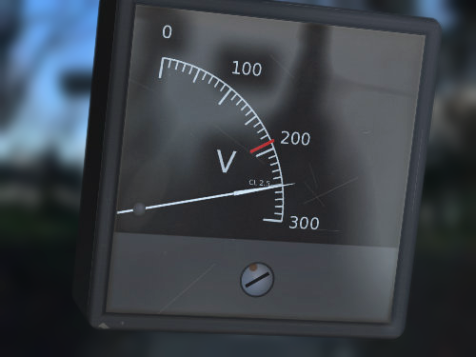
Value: 250 V
